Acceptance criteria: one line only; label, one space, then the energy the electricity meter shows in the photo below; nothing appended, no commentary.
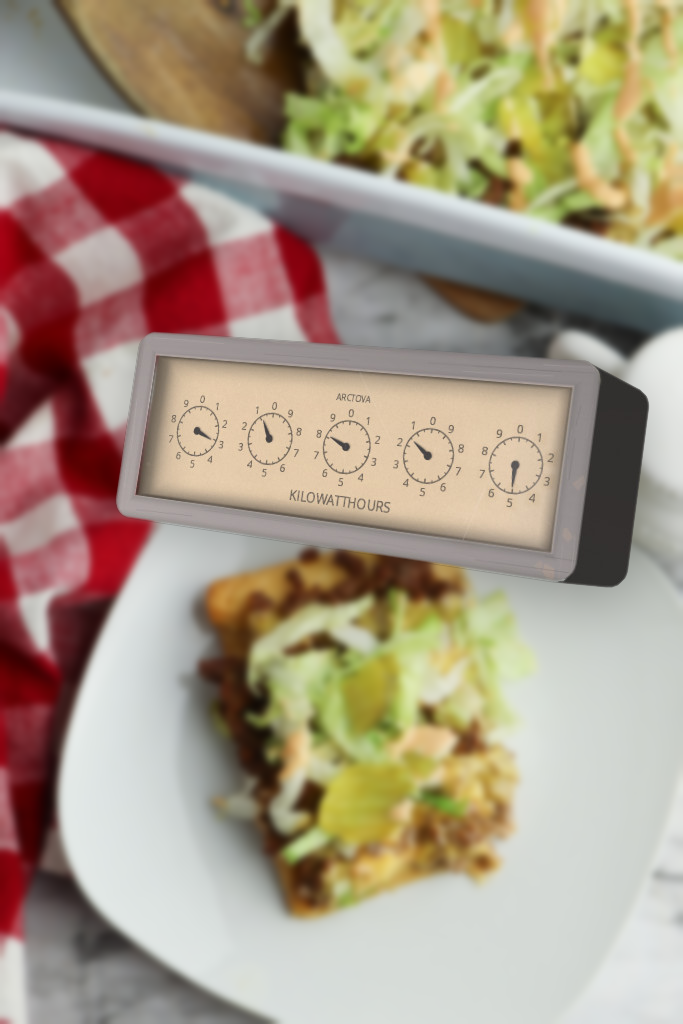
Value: 30815 kWh
